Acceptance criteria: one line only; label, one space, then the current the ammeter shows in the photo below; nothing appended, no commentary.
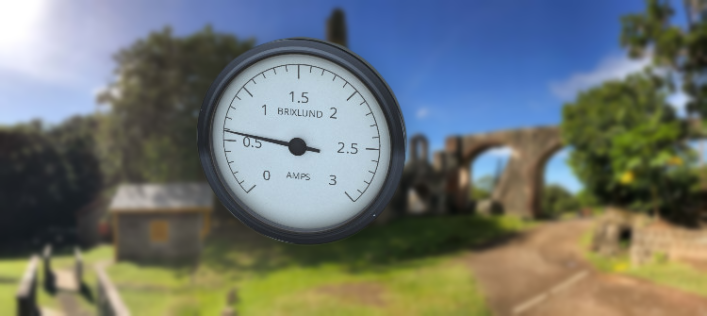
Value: 0.6 A
